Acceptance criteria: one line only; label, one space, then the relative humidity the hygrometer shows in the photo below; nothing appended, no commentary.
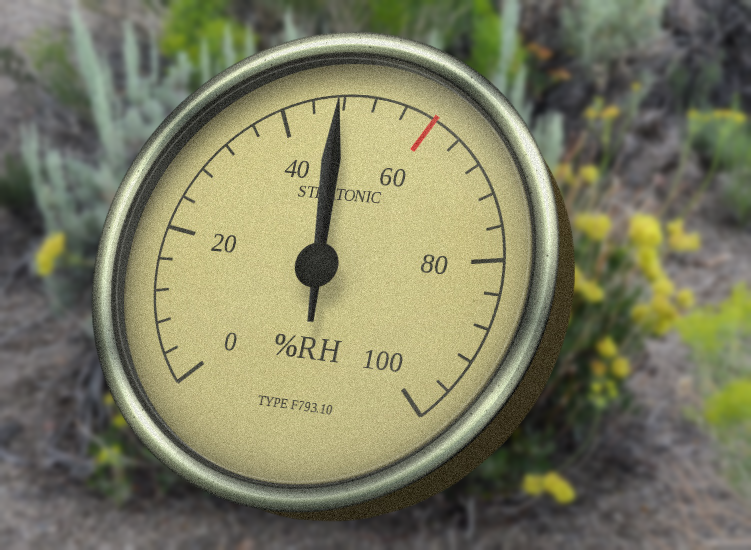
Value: 48 %
